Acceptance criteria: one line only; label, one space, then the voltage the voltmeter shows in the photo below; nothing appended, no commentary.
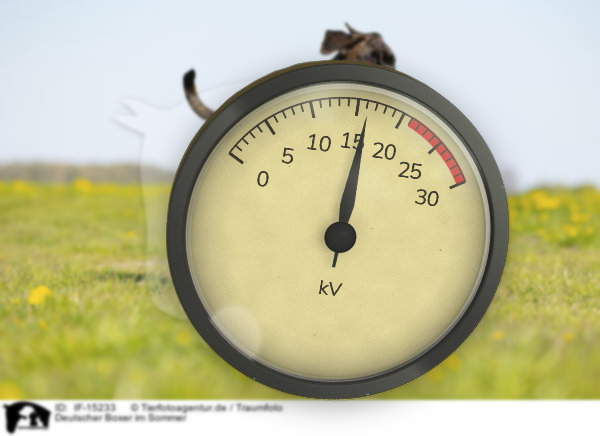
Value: 16 kV
